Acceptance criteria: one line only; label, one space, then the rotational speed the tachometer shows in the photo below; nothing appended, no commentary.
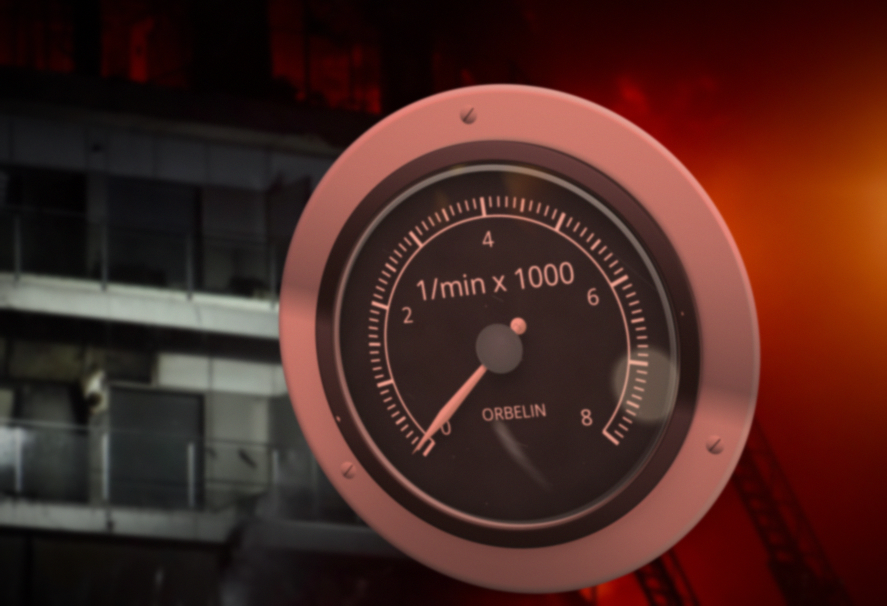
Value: 100 rpm
